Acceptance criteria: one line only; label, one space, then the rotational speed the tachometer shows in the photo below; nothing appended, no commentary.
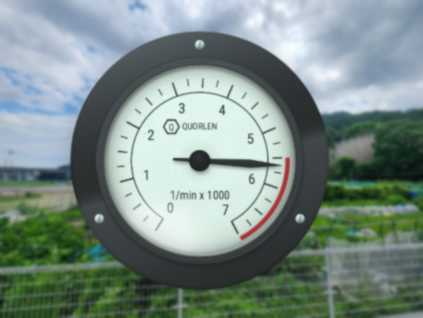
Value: 5625 rpm
